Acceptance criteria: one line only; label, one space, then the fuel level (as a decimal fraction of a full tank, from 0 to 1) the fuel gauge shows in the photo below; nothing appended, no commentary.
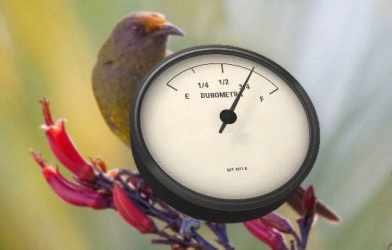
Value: 0.75
